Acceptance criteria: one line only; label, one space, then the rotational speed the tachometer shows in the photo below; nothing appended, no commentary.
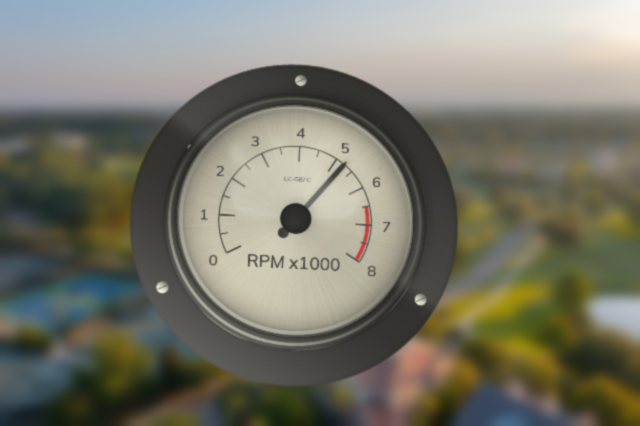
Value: 5250 rpm
